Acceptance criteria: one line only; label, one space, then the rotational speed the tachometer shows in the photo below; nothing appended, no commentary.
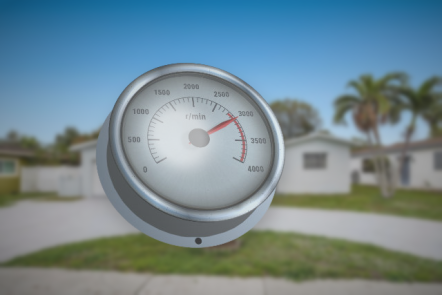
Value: 3000 rpm
